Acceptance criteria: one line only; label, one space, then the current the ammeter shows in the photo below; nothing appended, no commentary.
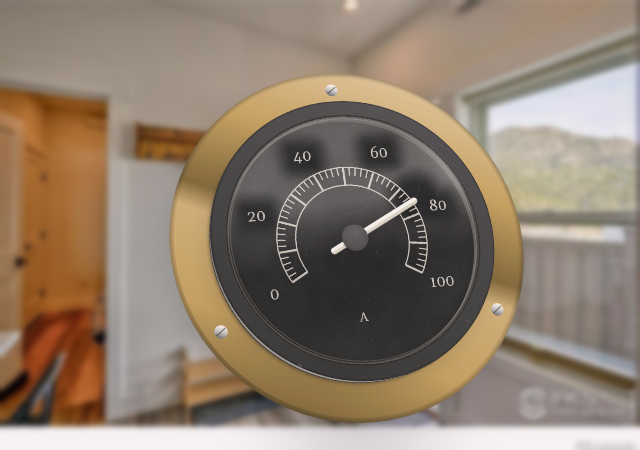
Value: 76 A
